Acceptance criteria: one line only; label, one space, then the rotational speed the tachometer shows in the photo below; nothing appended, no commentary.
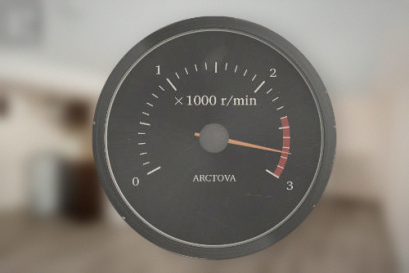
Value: 2750 rpm
